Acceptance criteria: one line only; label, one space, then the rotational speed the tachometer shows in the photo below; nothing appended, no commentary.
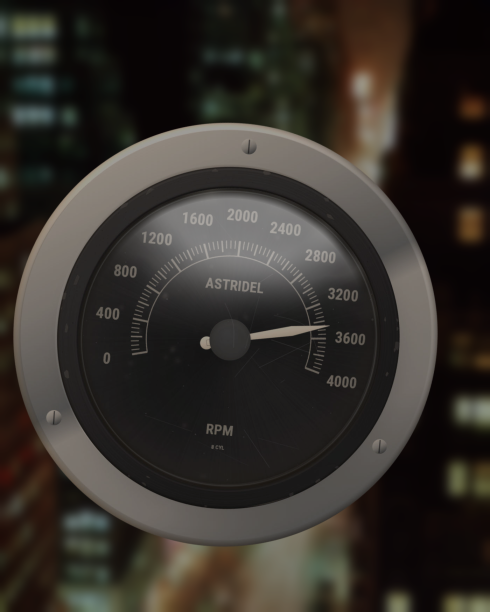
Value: 3450 rpm
